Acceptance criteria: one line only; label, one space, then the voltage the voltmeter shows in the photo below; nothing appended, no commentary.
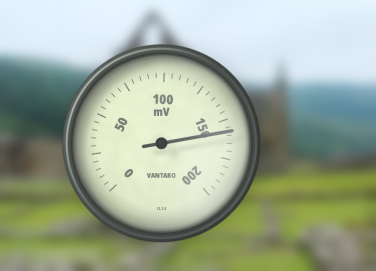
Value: 157.5 mV
